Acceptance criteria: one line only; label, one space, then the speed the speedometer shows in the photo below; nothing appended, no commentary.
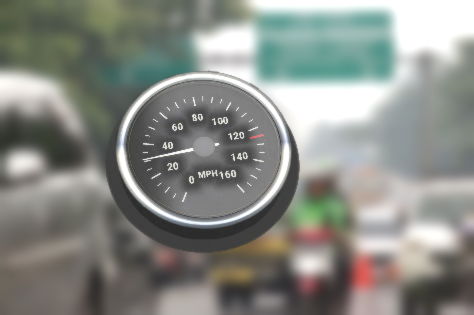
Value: 30 mph
